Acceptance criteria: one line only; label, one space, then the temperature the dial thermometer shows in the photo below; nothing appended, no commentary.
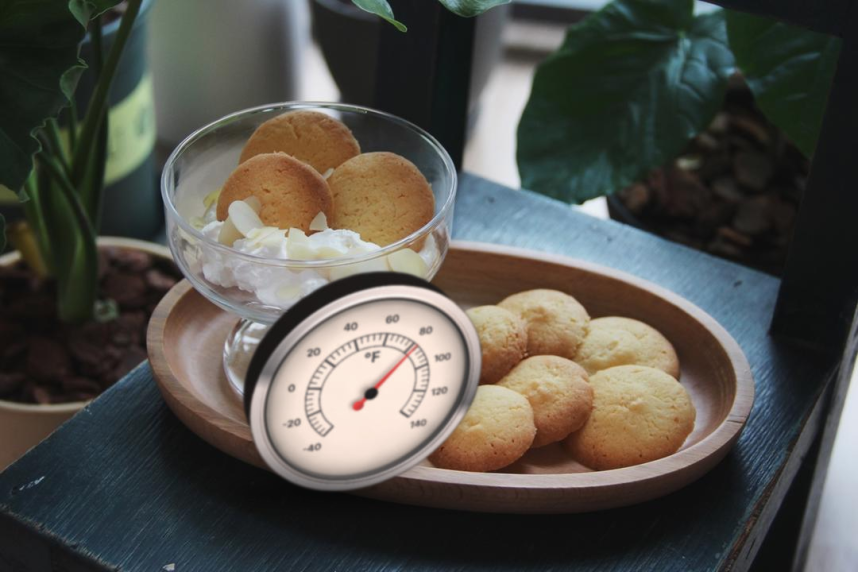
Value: 80 °F
